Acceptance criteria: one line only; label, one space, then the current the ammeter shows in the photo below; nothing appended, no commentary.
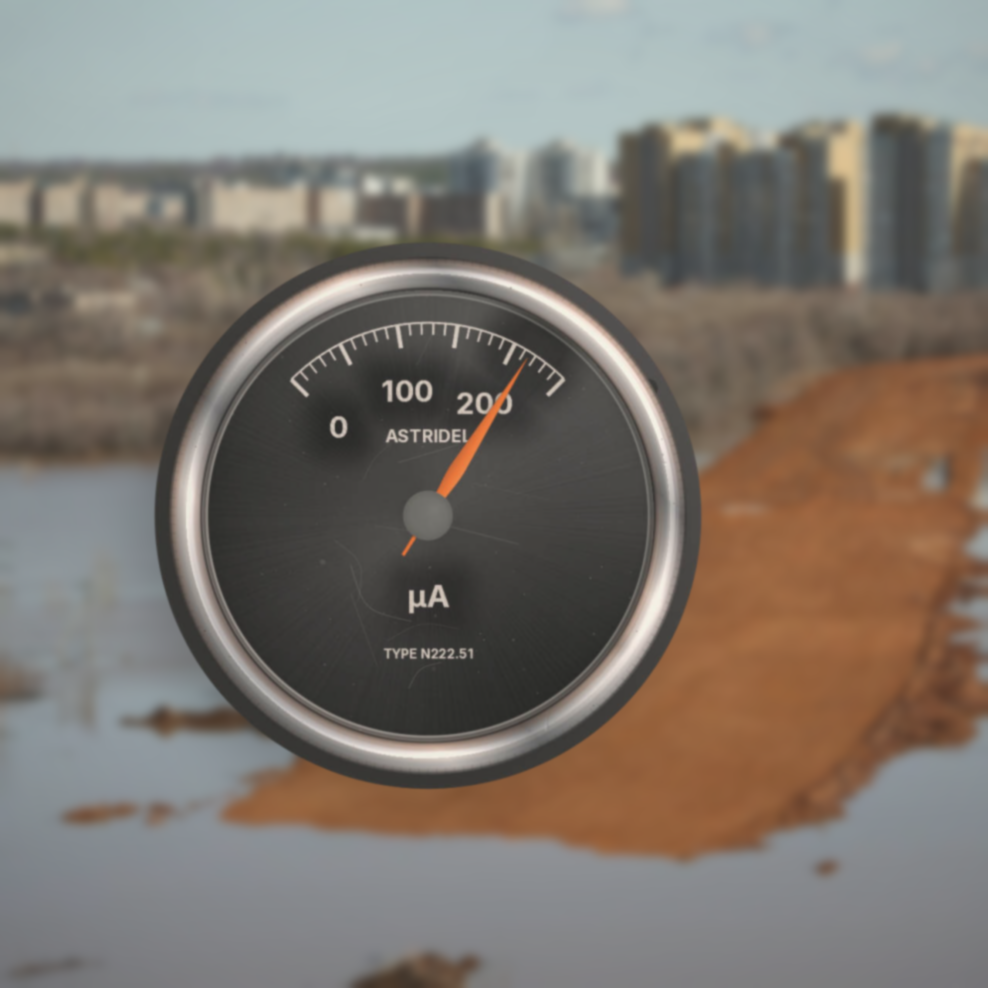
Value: 215 µA
